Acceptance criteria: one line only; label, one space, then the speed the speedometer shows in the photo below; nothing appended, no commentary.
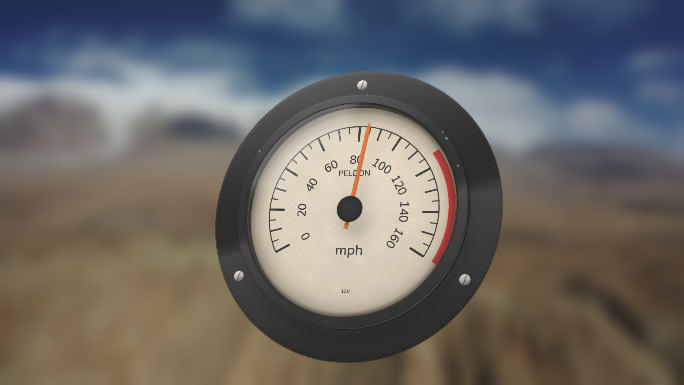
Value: 85 mph
